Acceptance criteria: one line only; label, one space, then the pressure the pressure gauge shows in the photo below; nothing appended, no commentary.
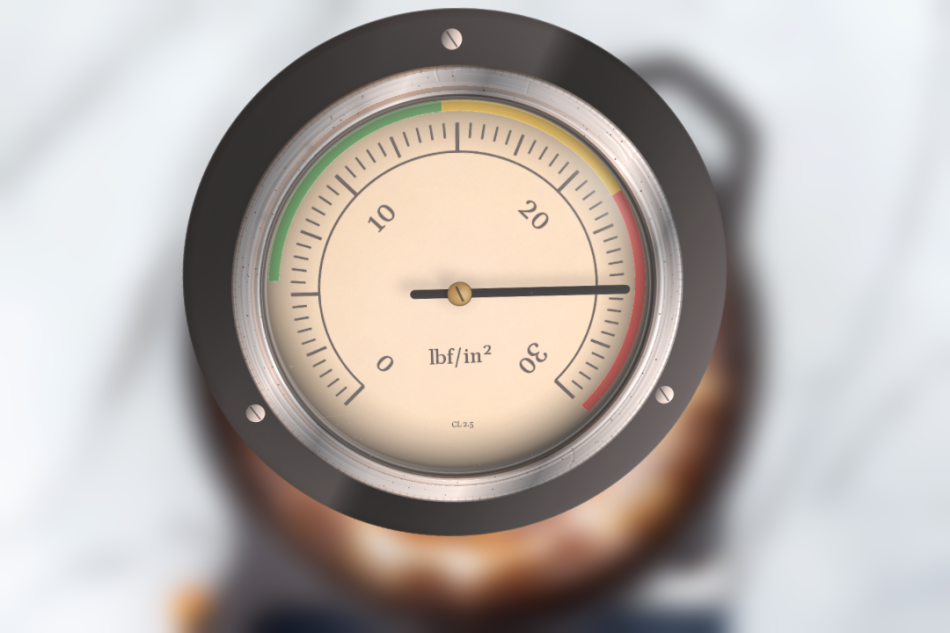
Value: 25 psi
